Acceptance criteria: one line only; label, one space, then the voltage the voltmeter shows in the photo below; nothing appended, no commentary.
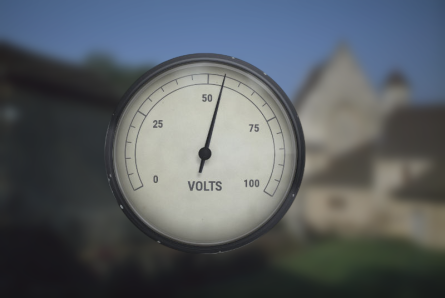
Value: 55 V
